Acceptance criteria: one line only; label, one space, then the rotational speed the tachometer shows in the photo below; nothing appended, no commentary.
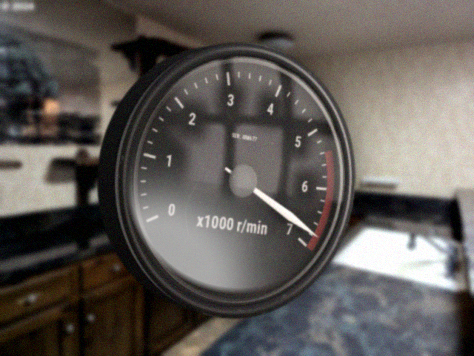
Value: 6800 rpm
